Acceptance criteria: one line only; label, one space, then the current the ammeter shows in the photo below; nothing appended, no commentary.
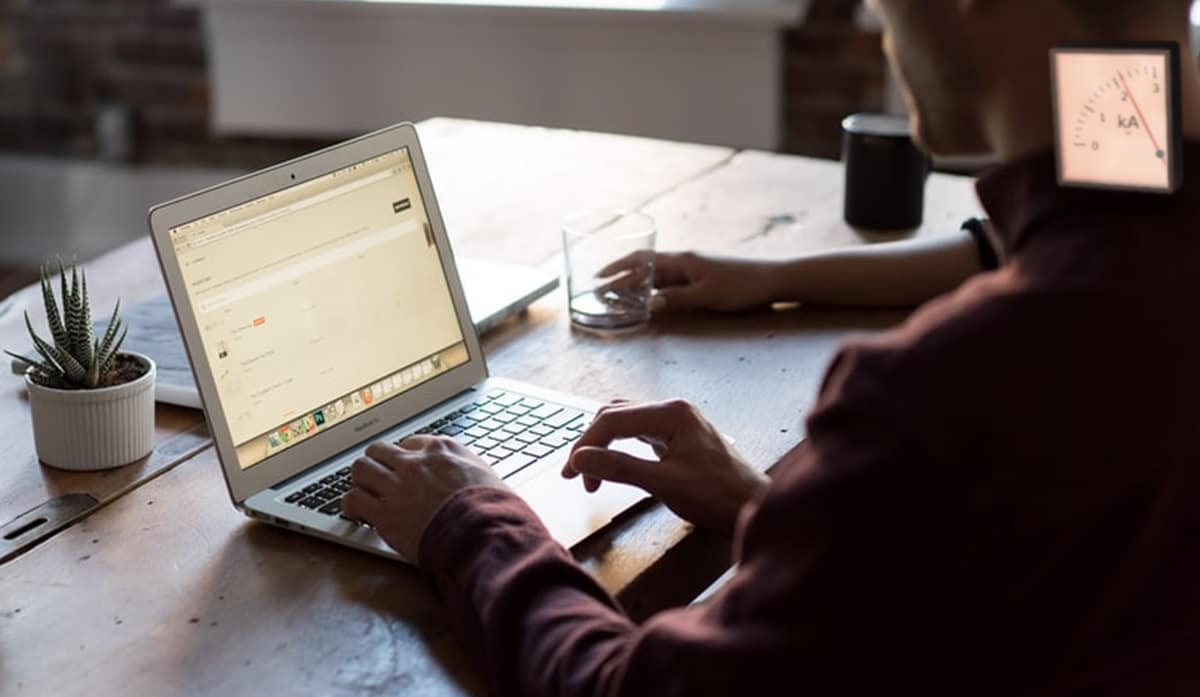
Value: 2.2 kA
